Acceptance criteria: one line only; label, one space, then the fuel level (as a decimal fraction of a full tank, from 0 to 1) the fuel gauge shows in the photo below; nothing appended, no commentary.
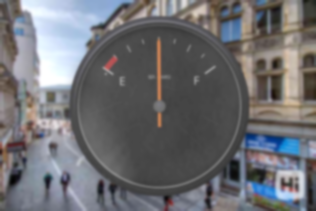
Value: 0.5
